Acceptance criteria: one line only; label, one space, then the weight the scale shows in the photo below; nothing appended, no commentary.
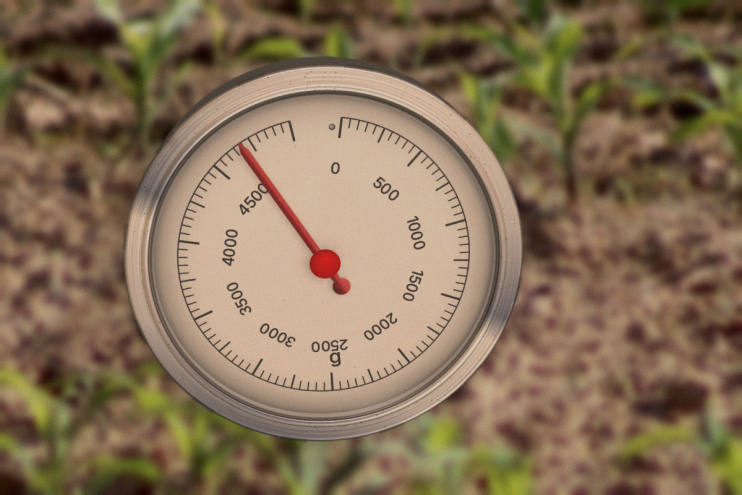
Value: 4700 g
